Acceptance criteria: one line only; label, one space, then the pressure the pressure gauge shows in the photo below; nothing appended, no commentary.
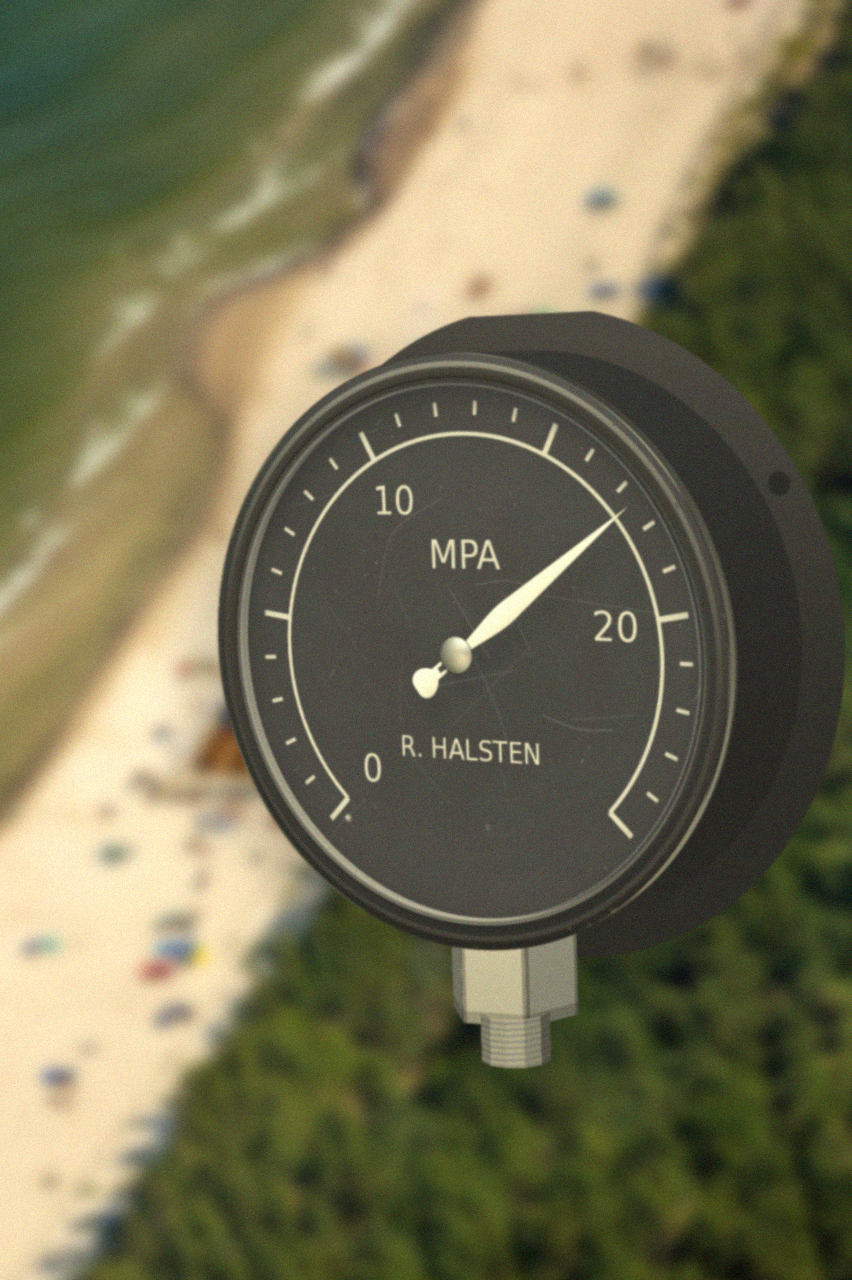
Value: 17.5 MPa
